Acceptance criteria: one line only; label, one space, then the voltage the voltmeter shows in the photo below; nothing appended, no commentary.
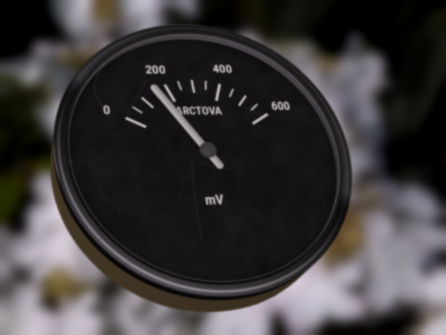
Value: 150 mV
